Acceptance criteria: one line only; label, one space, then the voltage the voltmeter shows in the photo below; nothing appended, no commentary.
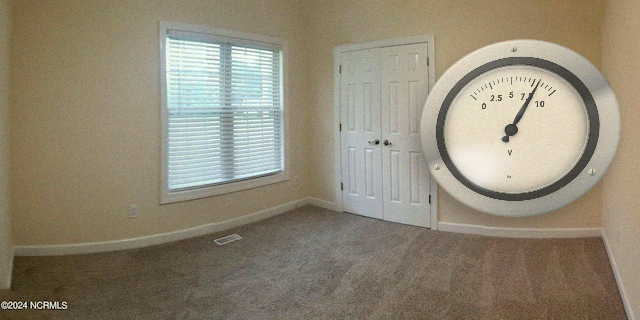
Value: 8 V
